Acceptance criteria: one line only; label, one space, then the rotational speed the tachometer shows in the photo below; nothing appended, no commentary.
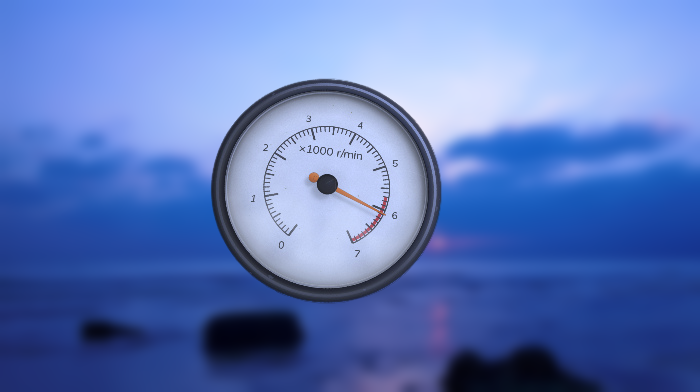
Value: 6100 rpm
